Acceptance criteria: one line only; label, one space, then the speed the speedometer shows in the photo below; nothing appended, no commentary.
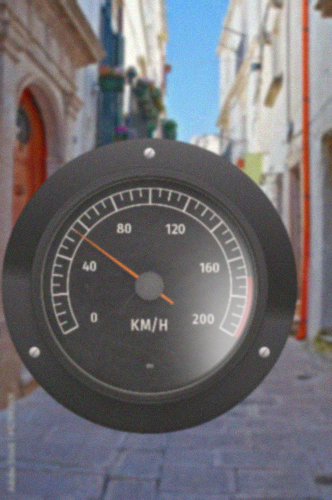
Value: 55 km/h
